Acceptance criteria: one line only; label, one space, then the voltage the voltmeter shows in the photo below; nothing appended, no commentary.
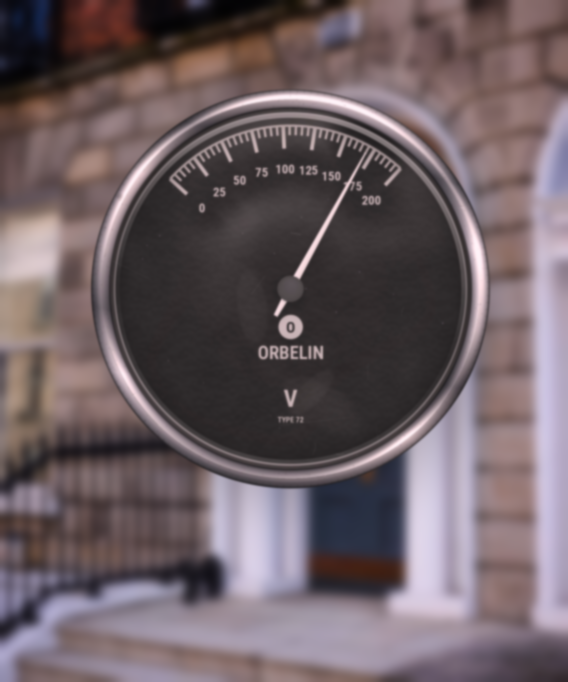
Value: 170 V
